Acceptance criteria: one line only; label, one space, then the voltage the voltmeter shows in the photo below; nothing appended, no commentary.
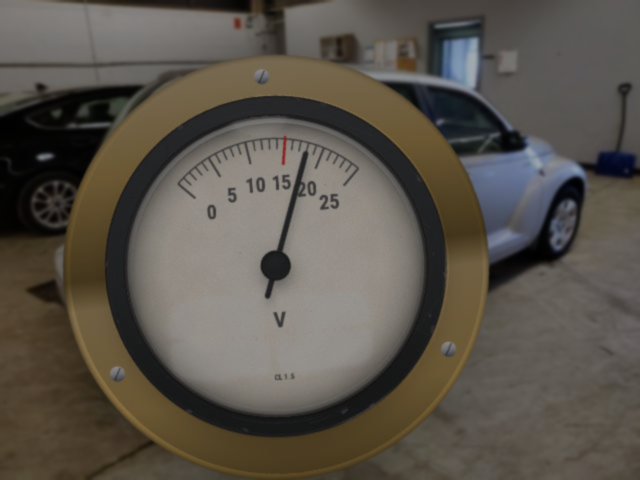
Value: 18 V
